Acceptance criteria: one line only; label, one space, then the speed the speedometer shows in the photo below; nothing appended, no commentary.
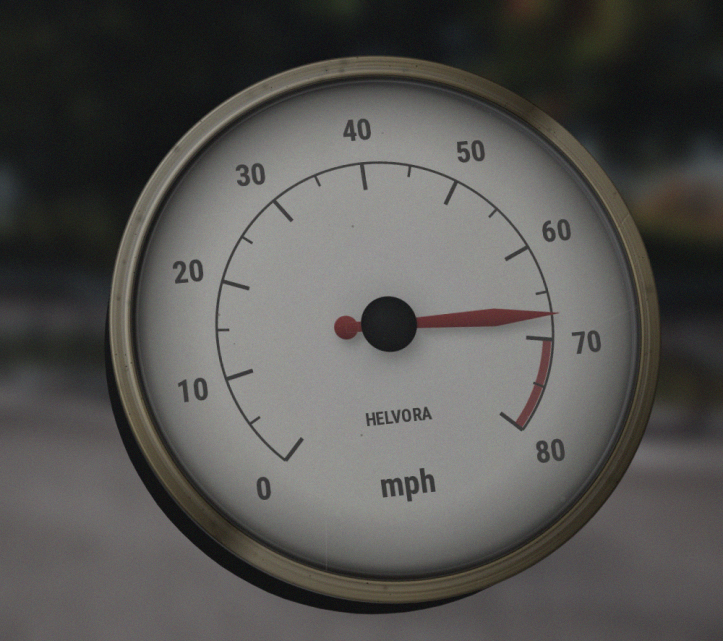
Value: 67.5 mph
